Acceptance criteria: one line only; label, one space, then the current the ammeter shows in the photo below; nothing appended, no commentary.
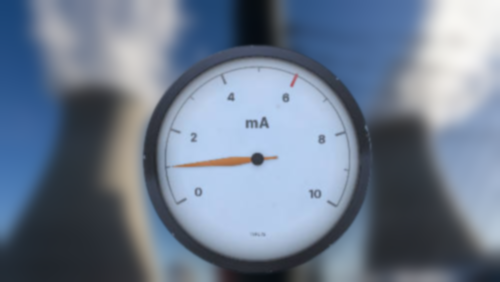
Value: 1 mA
